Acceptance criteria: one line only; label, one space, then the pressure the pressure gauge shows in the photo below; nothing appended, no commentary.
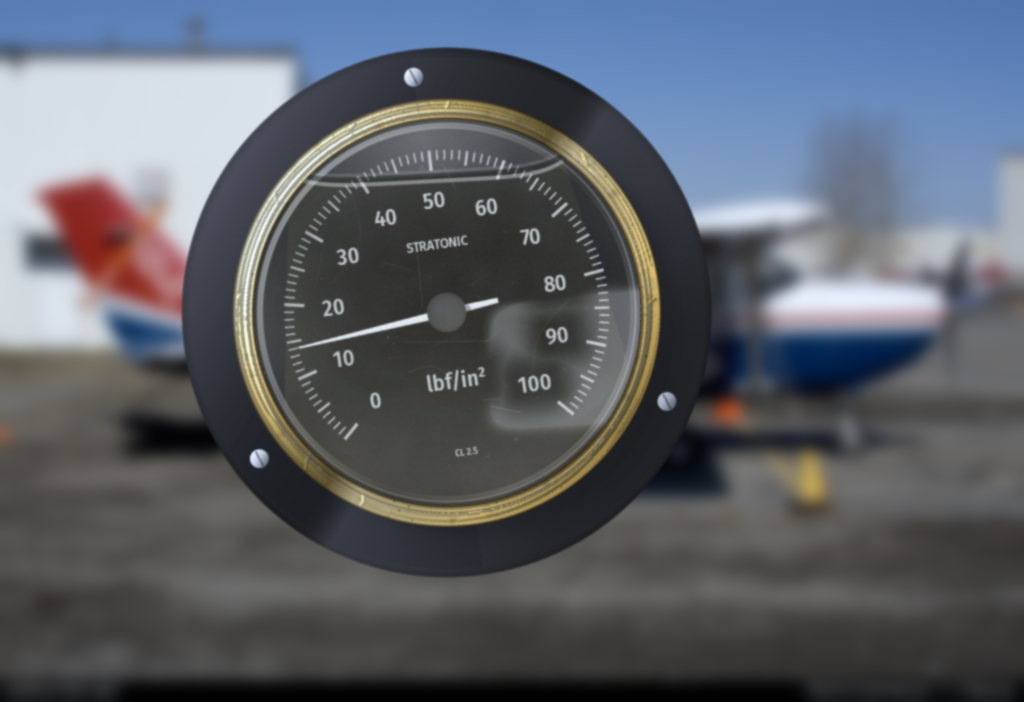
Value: 14 psi
